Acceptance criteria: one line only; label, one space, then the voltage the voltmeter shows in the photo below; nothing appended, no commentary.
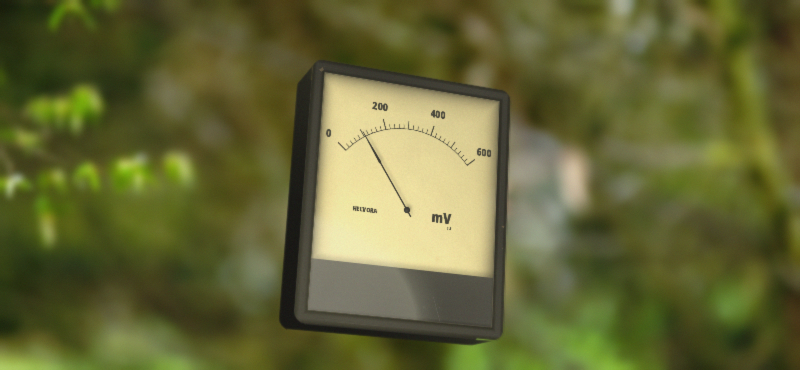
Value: 100 mV
